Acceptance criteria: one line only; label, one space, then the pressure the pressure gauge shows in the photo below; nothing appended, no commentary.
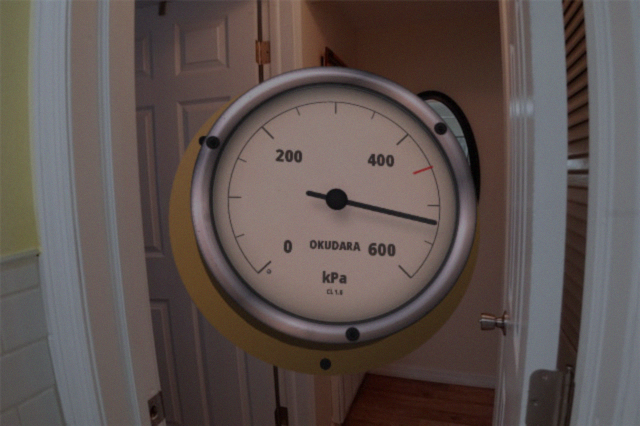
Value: 525 kPa
